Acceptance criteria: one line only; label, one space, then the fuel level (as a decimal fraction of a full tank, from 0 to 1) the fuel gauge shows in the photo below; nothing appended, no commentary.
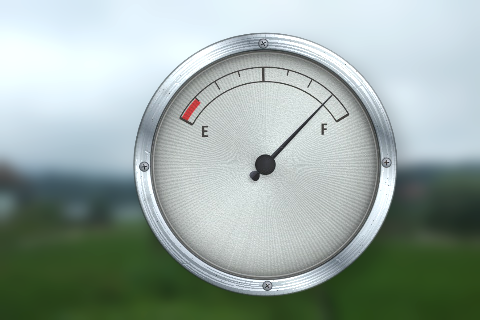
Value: 0.875
